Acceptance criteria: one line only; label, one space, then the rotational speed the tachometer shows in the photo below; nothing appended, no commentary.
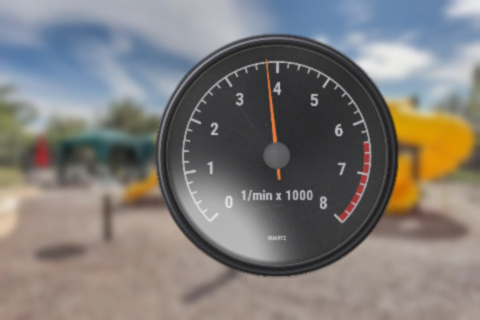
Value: 3800 rpm
